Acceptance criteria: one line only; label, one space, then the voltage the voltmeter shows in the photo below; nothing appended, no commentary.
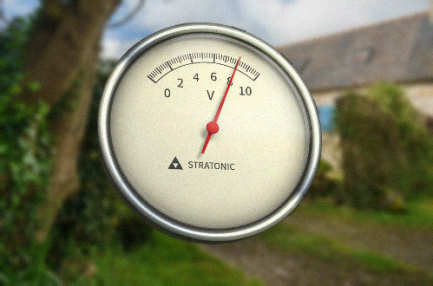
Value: 8 V
